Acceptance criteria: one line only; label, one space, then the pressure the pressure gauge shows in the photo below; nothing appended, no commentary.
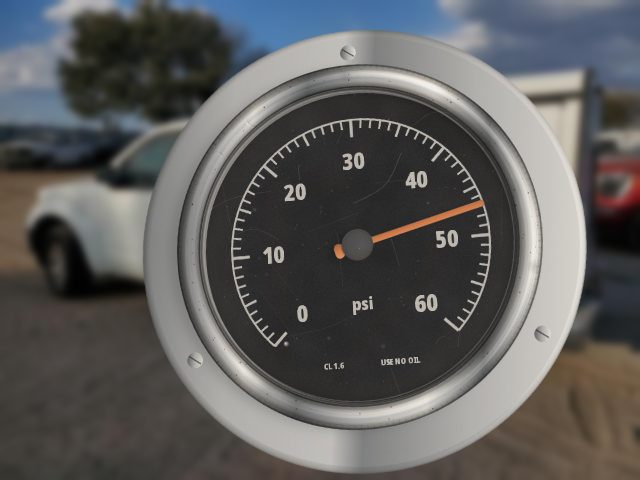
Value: 47 psi
